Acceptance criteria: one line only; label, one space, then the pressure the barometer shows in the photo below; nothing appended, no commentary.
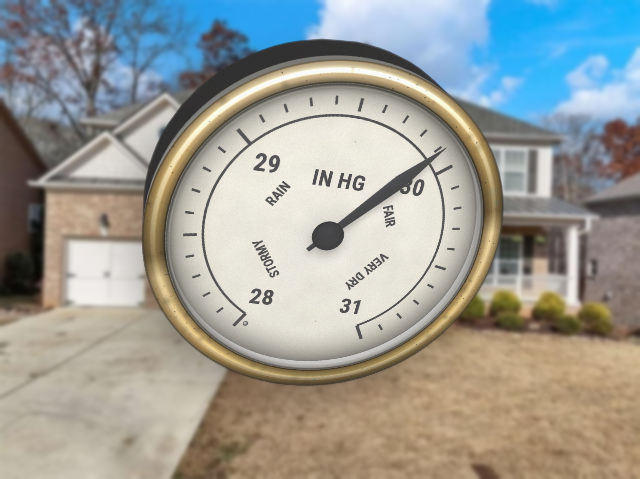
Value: 29.9 inHg
